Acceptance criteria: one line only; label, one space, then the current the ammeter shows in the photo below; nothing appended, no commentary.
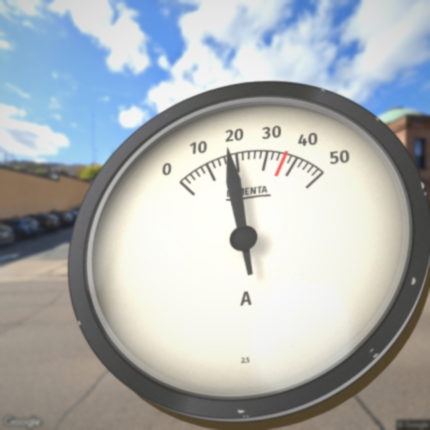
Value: 18 A
